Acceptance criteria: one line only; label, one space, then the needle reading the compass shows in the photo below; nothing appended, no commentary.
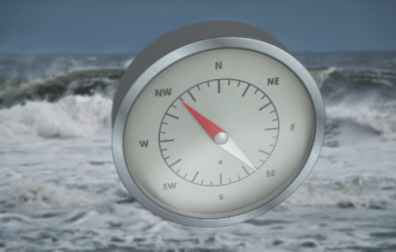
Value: 320 °
